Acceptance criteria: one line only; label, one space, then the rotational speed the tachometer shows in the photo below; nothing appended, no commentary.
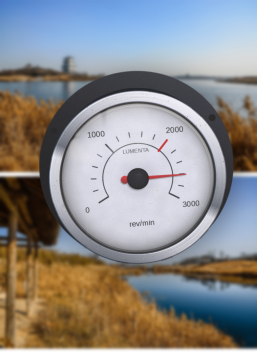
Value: 2600 rpm
